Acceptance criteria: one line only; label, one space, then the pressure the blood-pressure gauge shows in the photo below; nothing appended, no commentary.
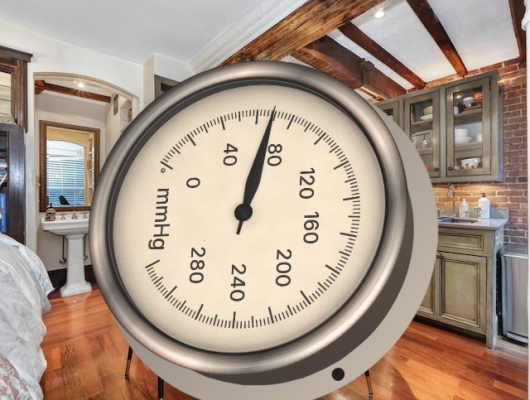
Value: 70 mmHg
